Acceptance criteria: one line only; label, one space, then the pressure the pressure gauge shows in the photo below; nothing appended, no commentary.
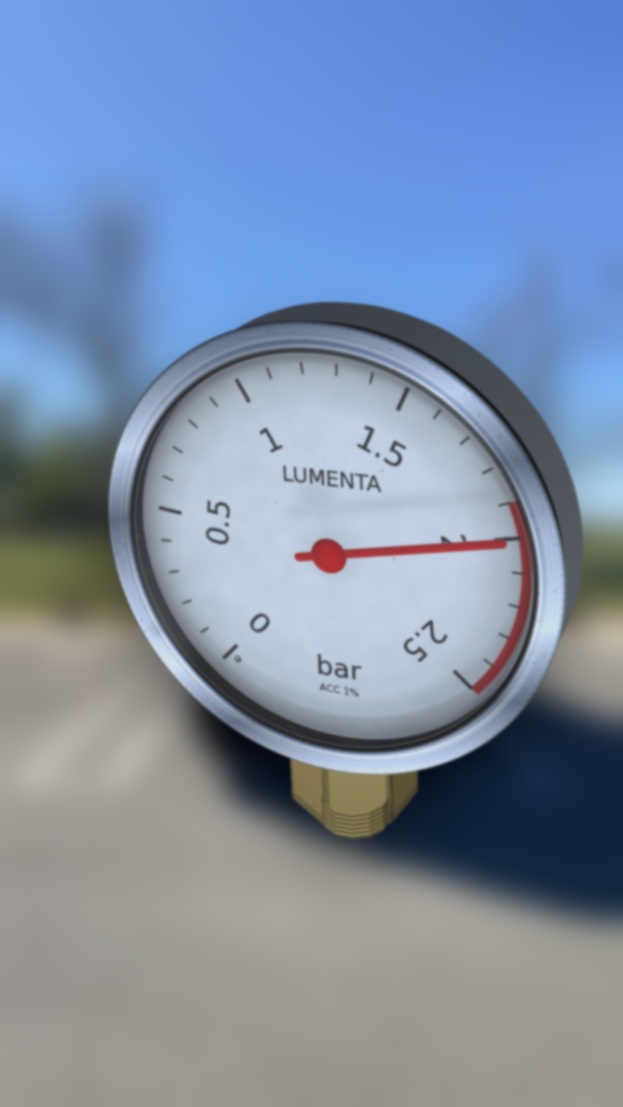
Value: 2 bar
